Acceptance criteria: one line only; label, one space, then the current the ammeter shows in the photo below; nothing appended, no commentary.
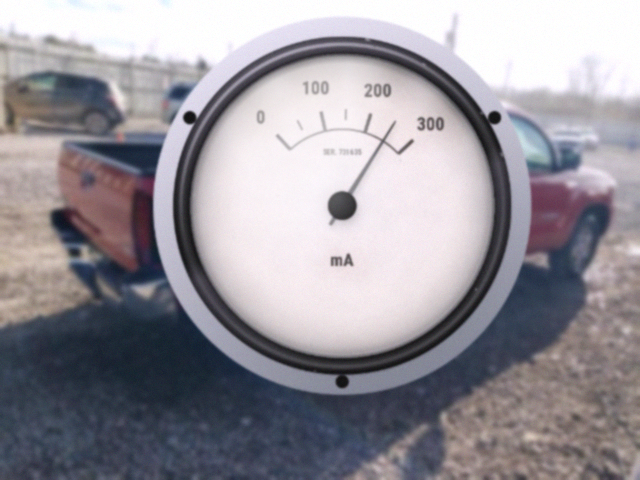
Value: 250 mA
